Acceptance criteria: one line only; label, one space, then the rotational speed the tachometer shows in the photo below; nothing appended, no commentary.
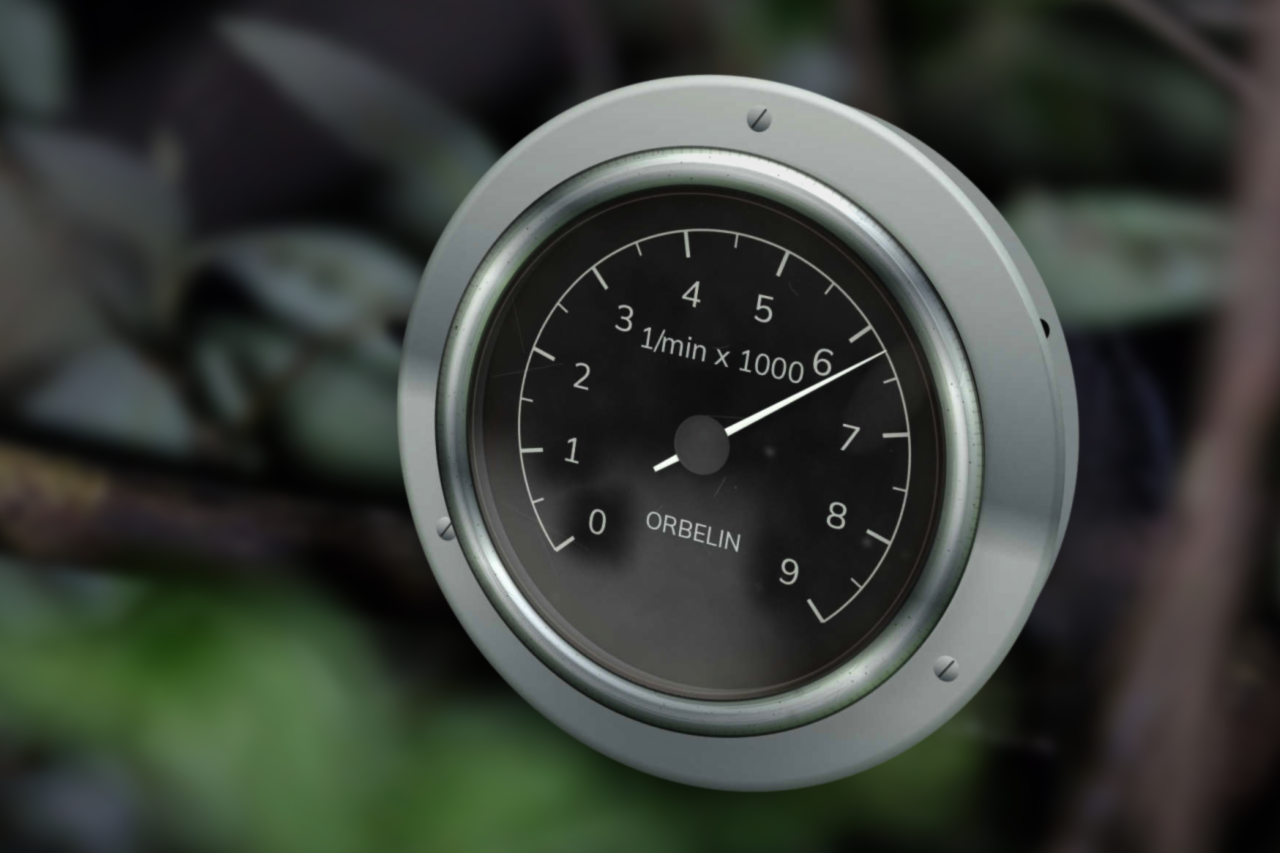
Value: 6250 rpm
